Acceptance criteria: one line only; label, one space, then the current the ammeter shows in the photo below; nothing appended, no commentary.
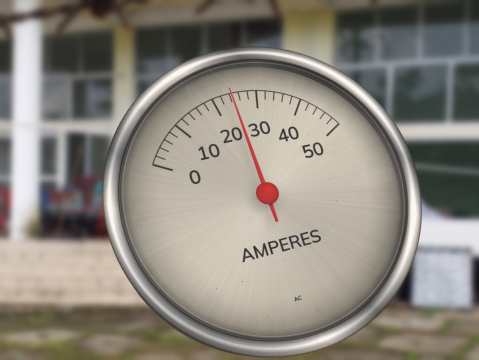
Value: 24 A
